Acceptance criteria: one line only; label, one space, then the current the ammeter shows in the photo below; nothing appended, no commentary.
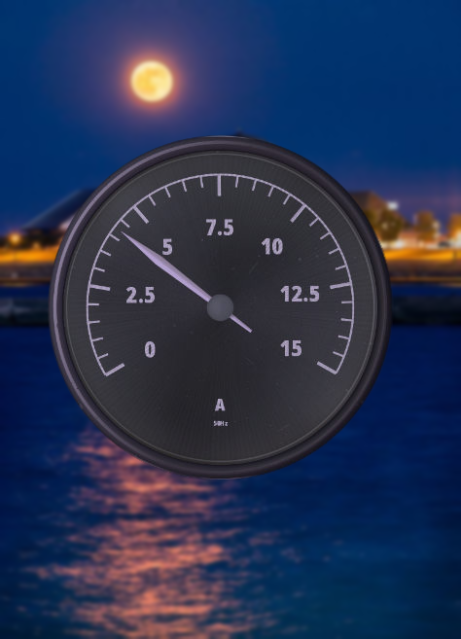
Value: 4.25 A
